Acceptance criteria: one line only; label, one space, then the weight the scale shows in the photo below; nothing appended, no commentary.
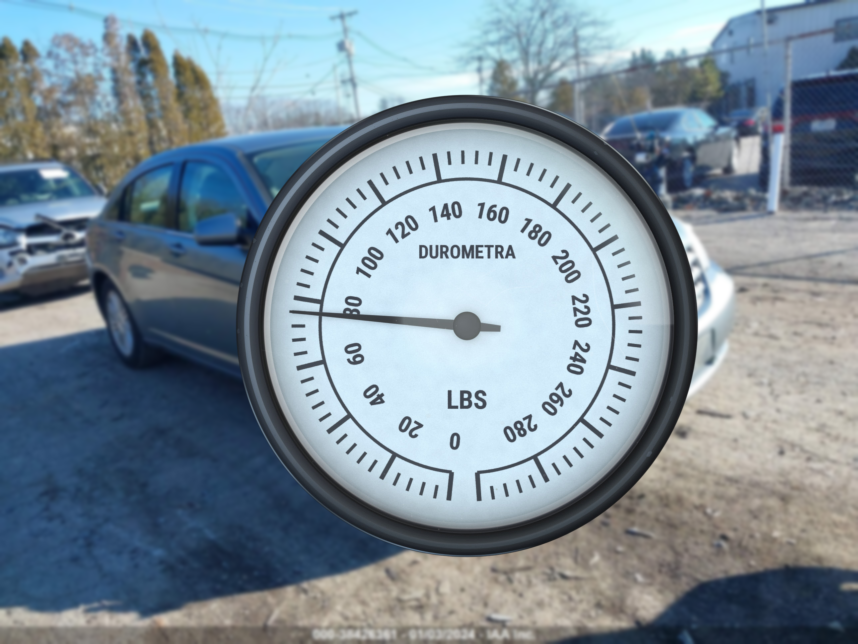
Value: 76 lb
